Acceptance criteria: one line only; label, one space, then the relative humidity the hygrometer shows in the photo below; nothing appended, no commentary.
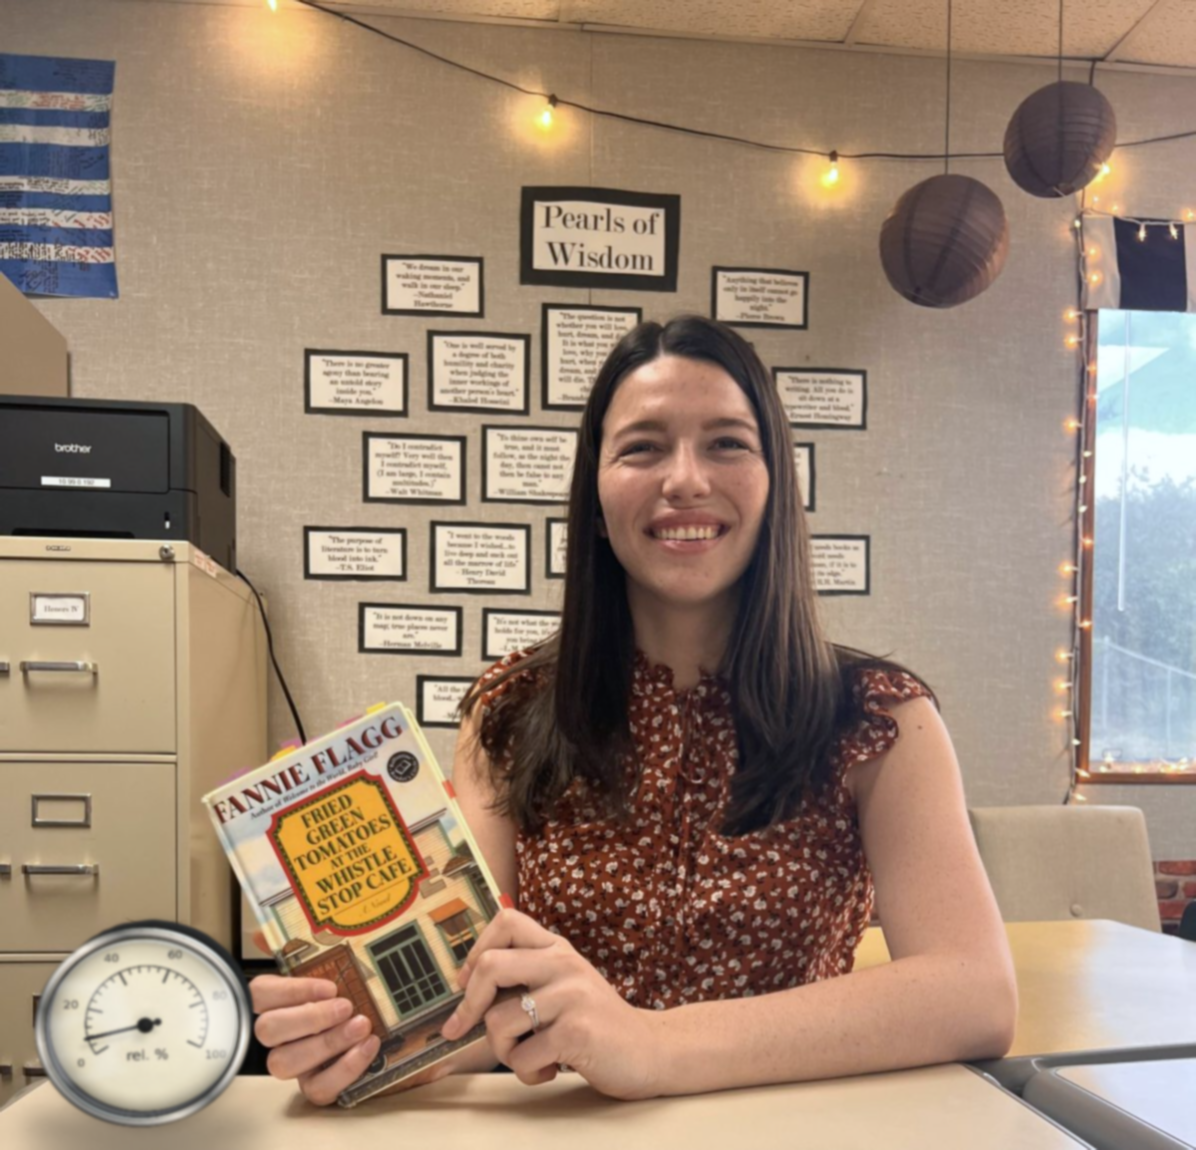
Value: 8 %
